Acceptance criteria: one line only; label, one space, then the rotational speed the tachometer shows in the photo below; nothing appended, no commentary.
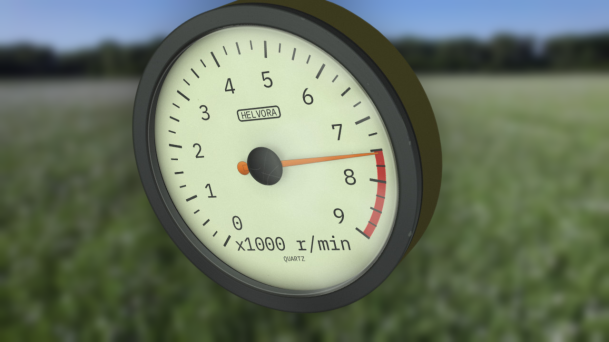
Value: 7500 rpm
